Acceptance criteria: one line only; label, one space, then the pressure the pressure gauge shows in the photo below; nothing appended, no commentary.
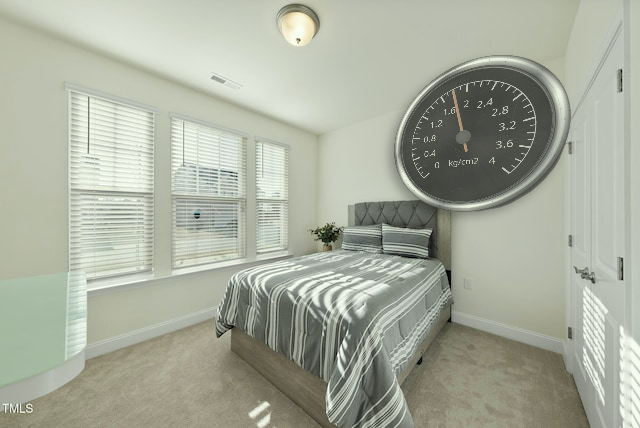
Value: 1.8 kg/cm²
